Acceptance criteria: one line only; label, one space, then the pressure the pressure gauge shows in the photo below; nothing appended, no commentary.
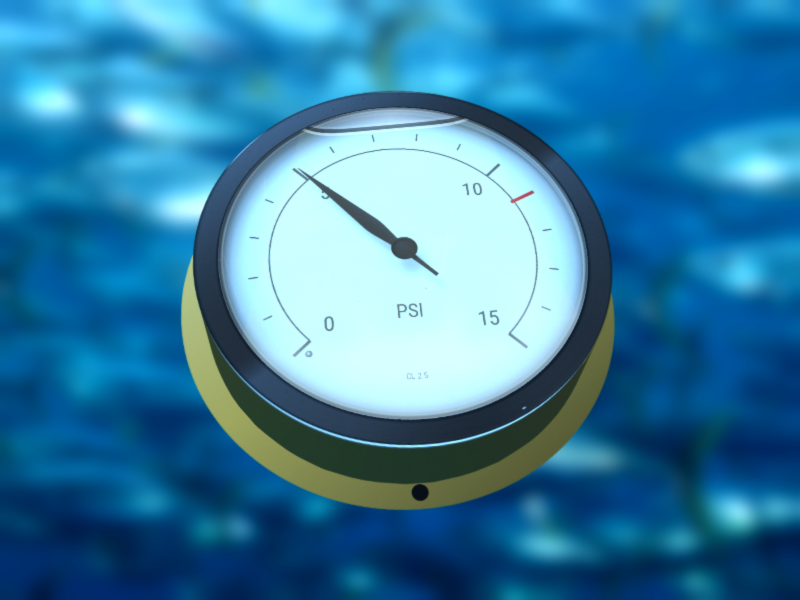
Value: 5 psi
